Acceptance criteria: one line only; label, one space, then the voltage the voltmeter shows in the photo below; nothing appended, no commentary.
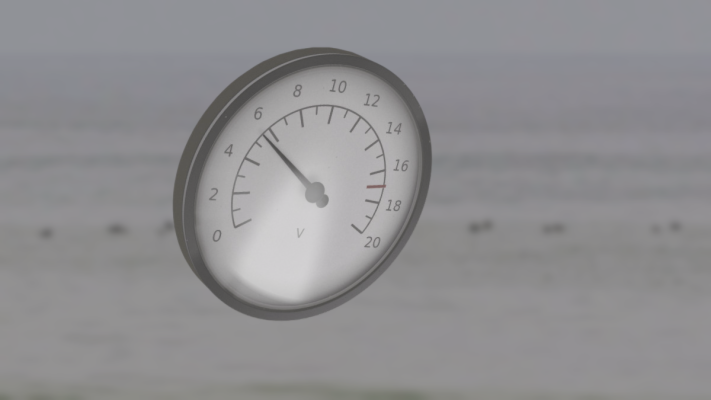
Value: 5.5 V
